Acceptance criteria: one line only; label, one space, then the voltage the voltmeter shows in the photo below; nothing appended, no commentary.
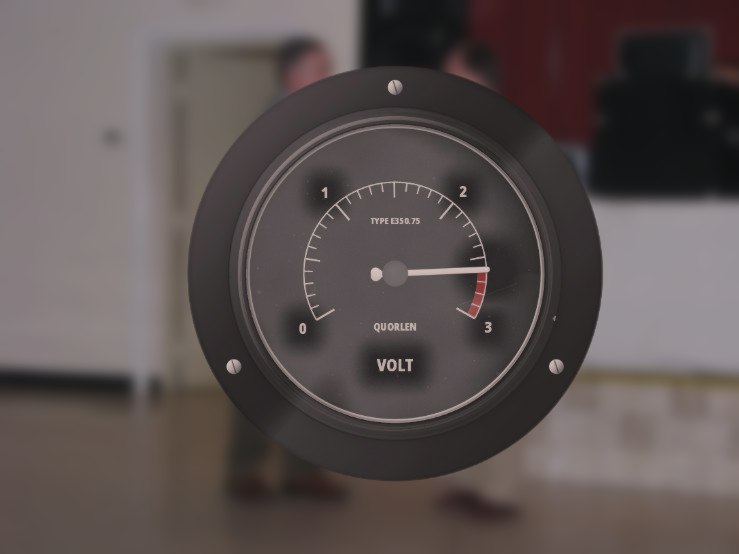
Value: 2.6 V
